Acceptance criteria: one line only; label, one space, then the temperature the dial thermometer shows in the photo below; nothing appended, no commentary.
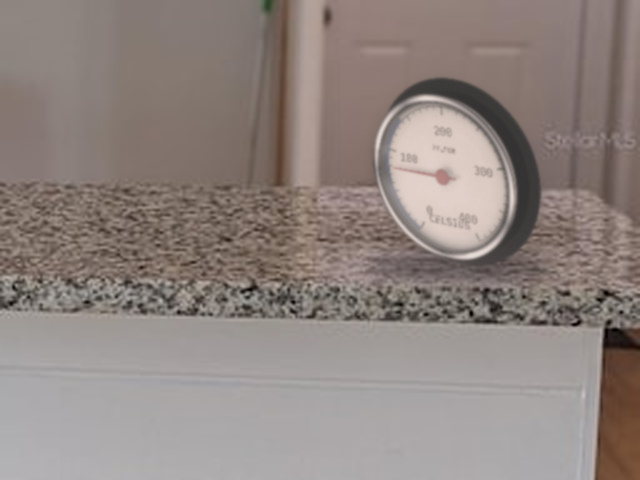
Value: 80 °C
